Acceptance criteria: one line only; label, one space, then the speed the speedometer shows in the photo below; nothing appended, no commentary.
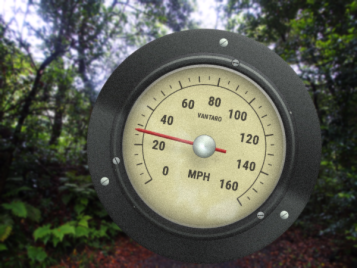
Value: 27.5 mph
